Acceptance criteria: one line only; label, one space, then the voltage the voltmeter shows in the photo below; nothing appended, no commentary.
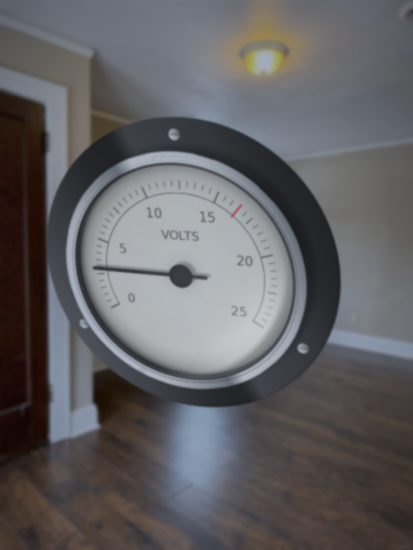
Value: 3 V
